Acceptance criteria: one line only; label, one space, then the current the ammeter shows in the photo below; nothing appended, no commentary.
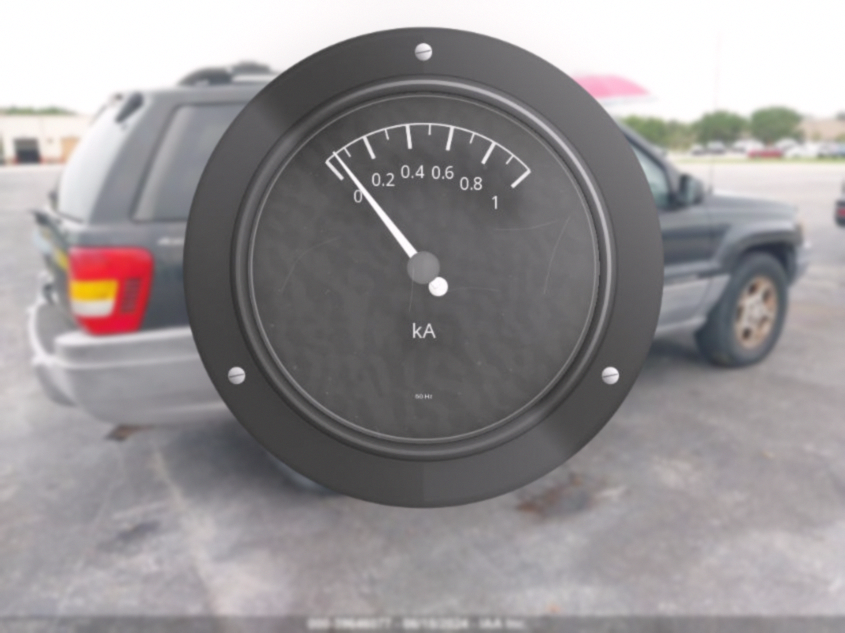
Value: 0.05 kA
